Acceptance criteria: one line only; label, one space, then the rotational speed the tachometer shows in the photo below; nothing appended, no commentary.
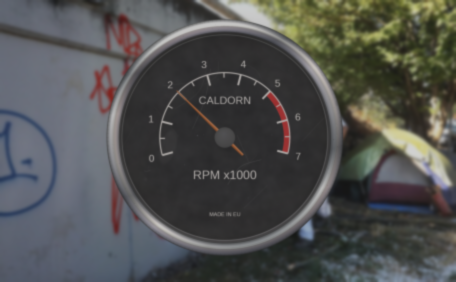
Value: 2000 rpm
